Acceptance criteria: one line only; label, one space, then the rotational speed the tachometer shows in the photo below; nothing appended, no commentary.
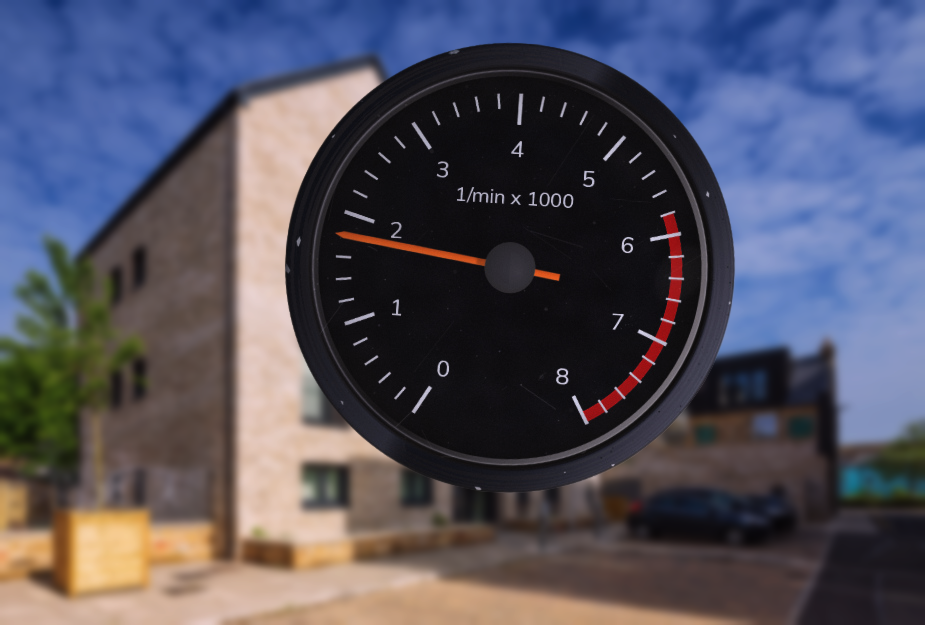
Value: 1800 rpm
